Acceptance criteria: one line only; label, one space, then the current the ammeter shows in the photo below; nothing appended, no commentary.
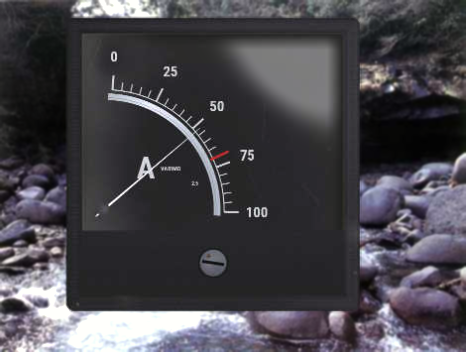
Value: 52.5 A
